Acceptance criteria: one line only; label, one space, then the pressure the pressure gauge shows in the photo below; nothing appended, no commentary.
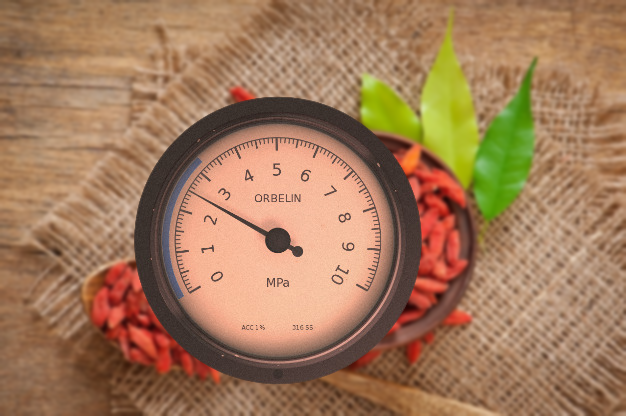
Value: 2.5 MPa
